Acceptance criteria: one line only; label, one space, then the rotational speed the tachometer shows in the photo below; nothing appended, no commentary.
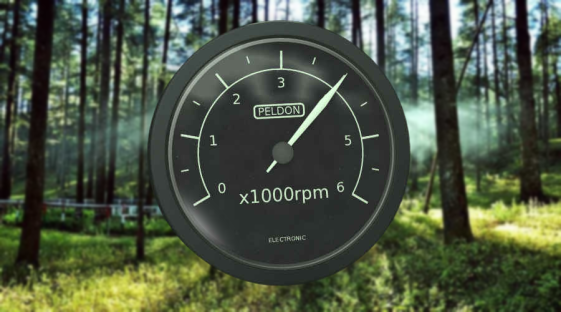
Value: 4000 rpm
